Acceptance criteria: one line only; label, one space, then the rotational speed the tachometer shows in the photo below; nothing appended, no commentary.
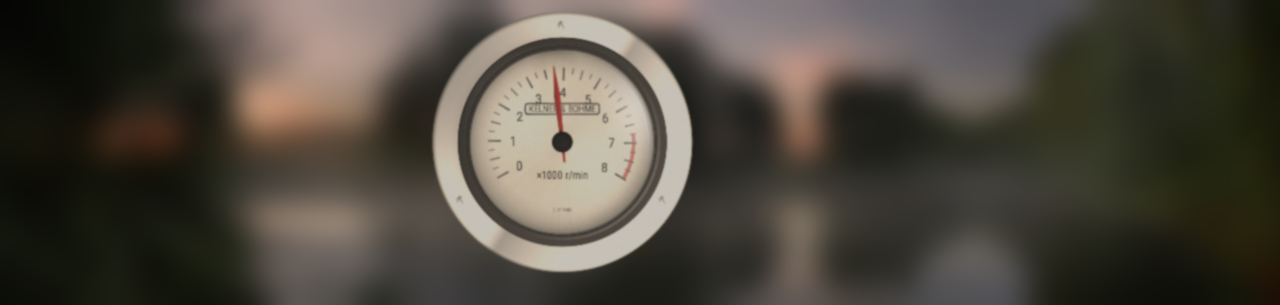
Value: 3750 rpm
